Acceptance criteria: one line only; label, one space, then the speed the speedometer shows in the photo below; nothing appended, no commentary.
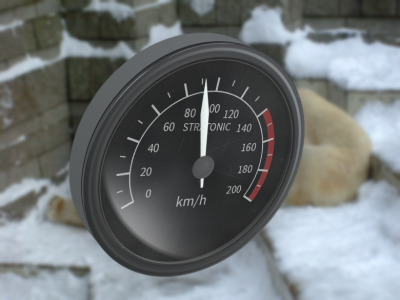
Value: 90 km/h
